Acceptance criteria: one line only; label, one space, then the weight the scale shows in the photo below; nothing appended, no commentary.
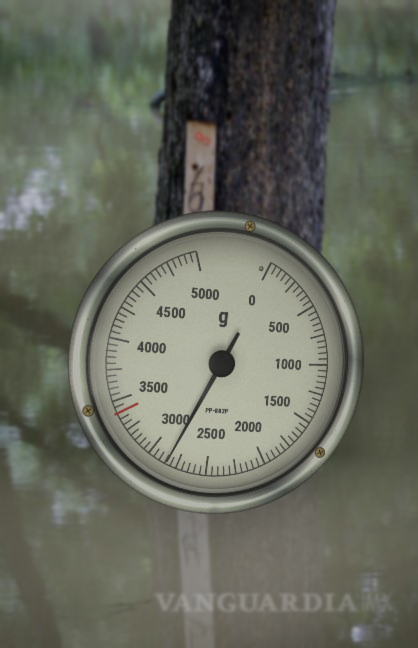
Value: 2850 g
